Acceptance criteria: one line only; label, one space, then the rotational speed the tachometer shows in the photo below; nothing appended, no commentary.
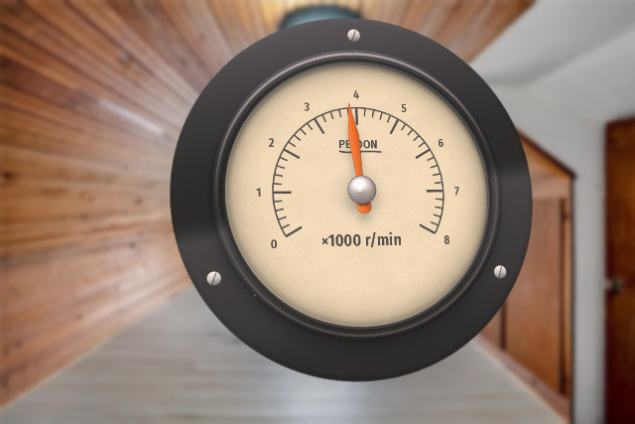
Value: 3800 rpm
